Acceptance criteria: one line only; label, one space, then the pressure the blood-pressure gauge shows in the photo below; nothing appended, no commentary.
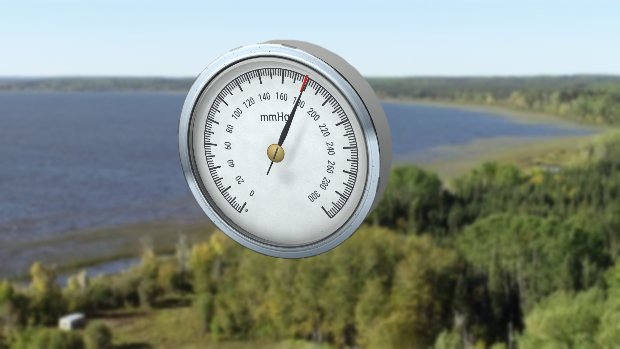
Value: 180 mmHg
